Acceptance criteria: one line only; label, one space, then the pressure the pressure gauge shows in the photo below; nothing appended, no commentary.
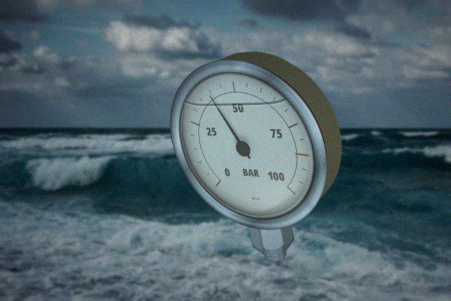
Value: 40 bar
